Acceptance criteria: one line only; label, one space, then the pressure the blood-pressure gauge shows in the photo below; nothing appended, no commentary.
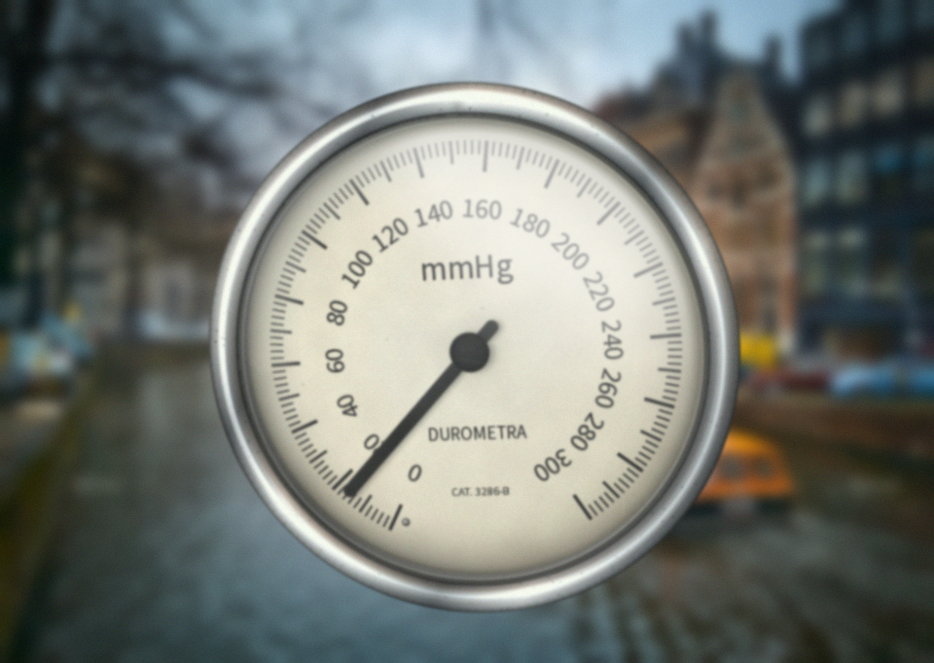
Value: 16 mmHg
